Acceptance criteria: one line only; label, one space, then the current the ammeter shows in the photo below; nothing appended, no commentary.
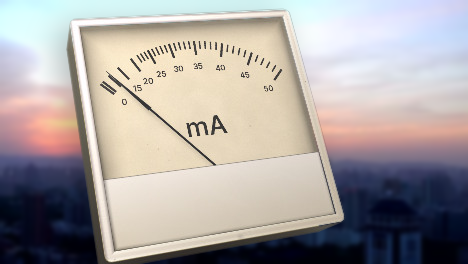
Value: 10 mA
